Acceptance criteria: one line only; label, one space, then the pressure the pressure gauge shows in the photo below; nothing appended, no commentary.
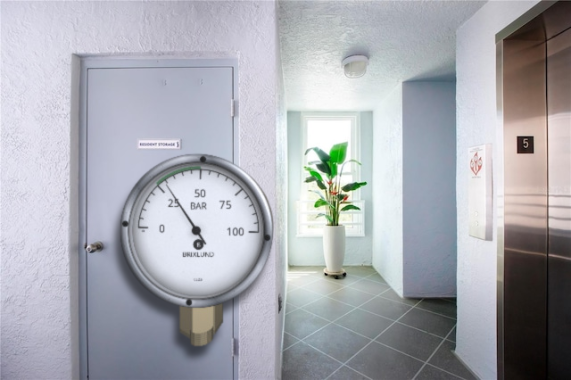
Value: 30 bar
